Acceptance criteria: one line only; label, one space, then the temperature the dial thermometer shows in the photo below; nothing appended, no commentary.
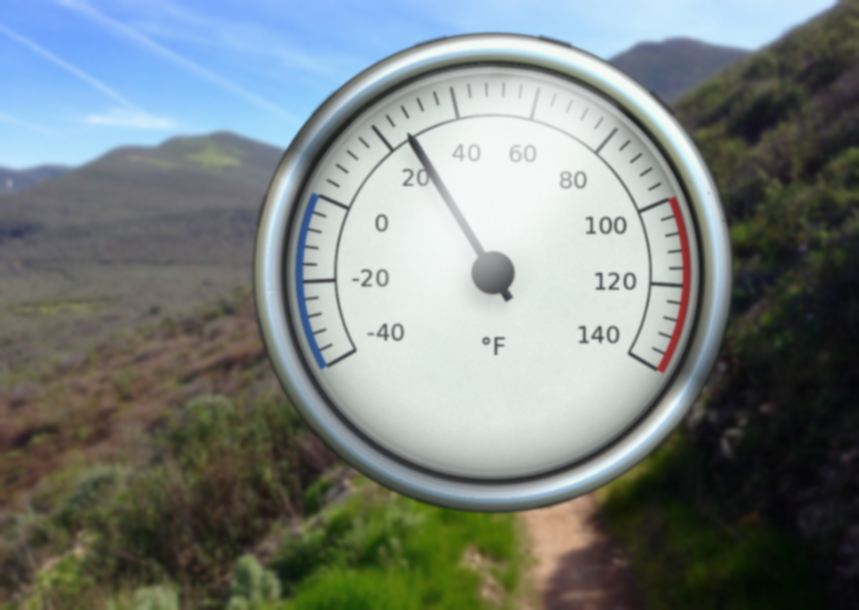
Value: 26 °F
